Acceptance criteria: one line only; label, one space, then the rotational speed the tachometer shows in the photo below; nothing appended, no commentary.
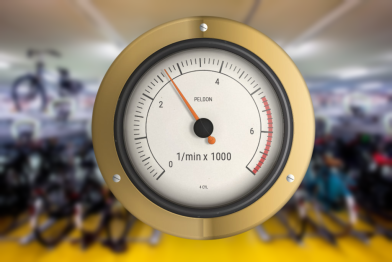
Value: 2700 rpm
